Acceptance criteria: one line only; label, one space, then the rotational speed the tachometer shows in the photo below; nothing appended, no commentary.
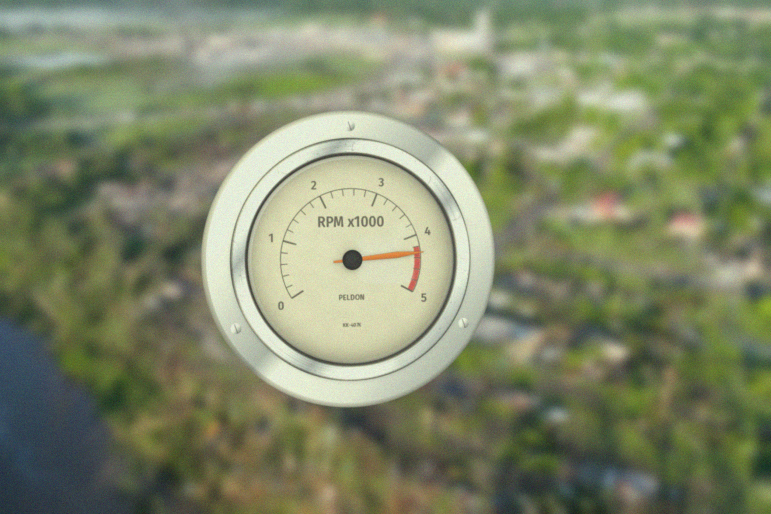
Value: 4300 rpm
